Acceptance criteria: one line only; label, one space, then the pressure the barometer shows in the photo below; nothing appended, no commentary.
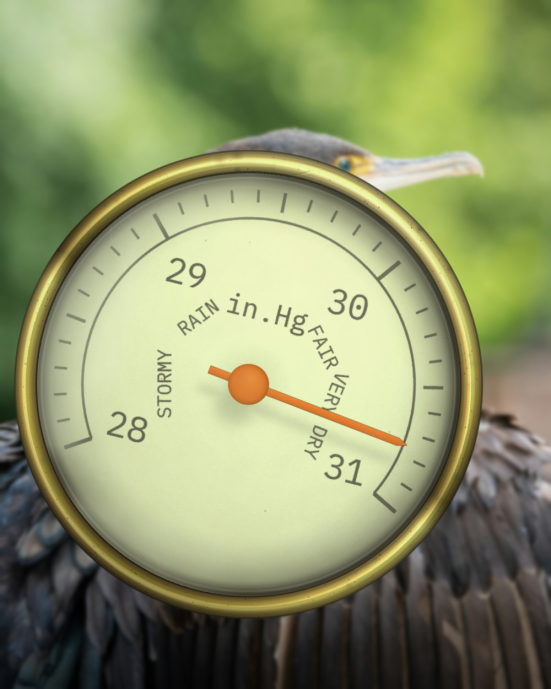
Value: 30.75 inHg
